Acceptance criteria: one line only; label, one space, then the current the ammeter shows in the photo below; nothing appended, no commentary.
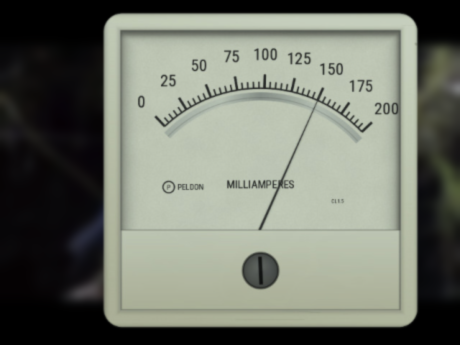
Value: 150 mA
